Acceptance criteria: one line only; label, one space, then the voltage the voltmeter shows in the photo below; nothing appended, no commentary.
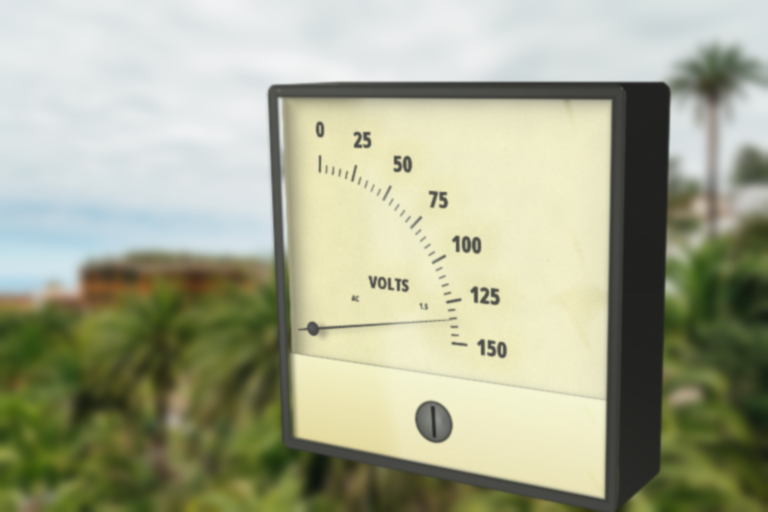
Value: 135 V
